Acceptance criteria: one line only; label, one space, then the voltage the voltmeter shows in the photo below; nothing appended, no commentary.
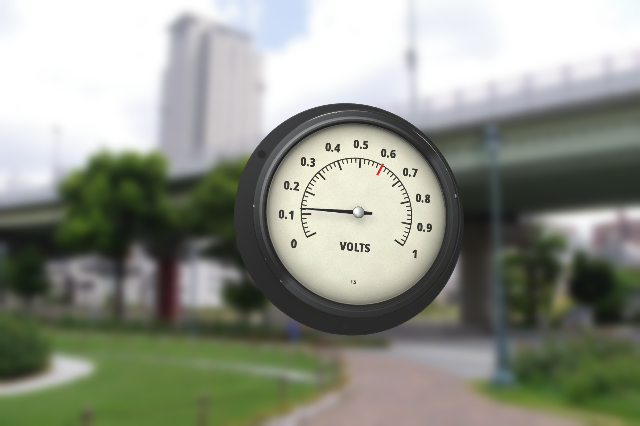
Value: 0.12 V
